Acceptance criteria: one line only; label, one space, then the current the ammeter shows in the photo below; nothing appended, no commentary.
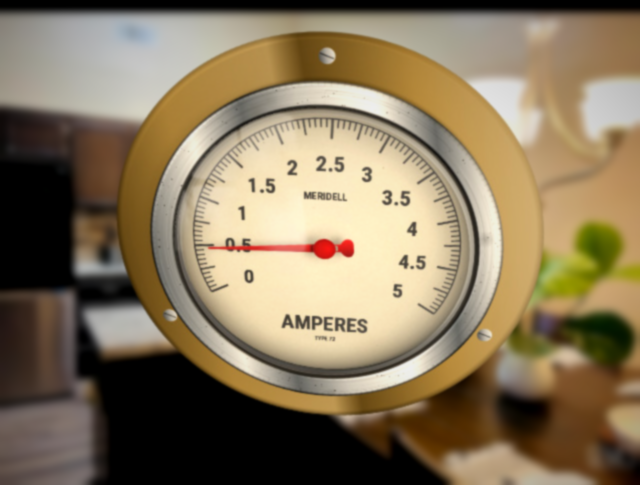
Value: 0.5 A
